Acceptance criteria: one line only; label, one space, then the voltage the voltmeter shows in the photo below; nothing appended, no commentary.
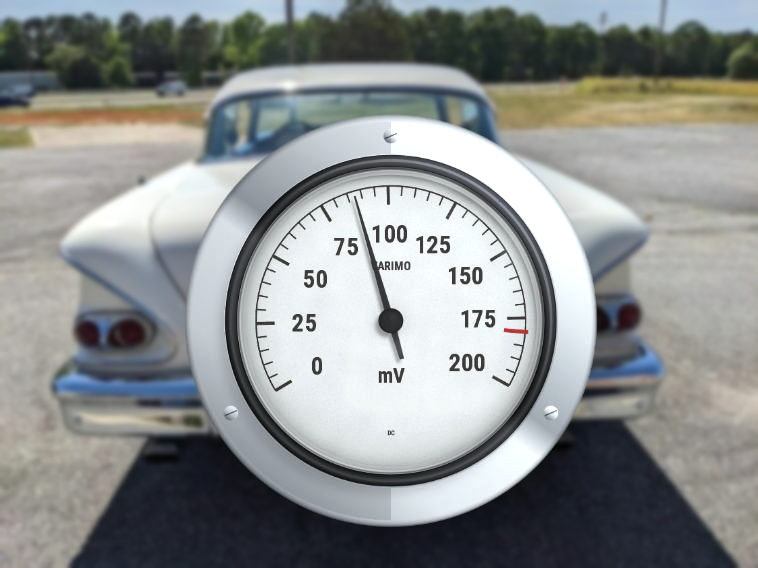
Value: 87.5 mV
